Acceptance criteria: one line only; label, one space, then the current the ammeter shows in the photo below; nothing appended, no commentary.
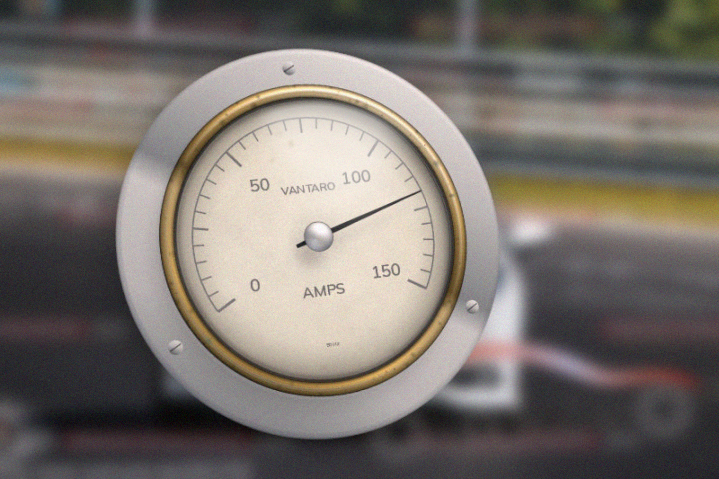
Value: 120 A
